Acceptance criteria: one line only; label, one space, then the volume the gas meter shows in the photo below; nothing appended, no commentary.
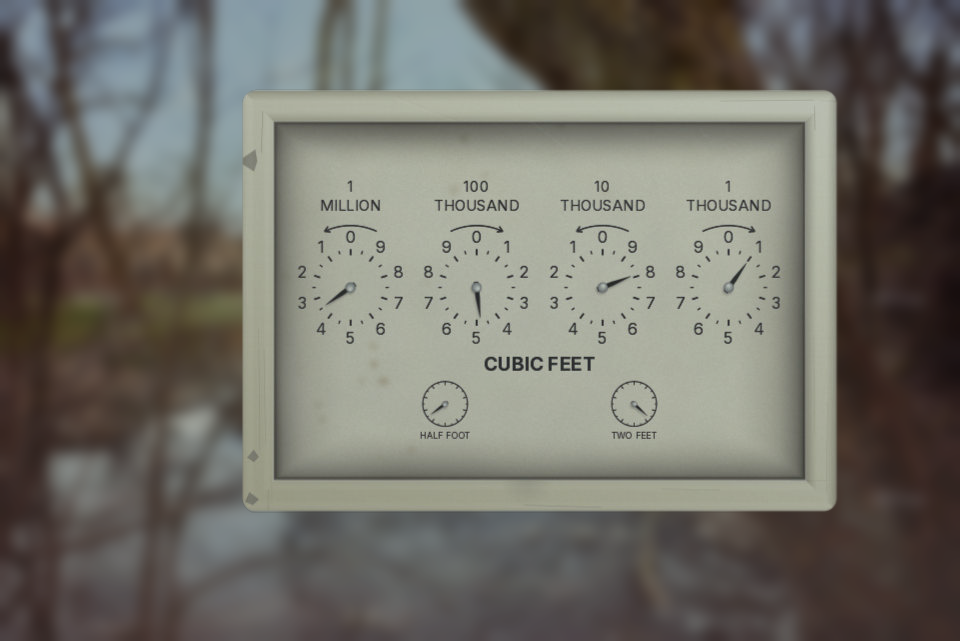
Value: 348100 ft³
